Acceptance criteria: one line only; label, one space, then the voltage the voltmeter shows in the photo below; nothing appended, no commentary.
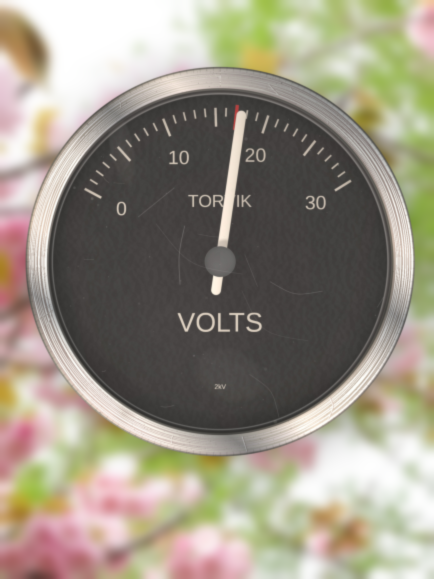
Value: 17.5 V
